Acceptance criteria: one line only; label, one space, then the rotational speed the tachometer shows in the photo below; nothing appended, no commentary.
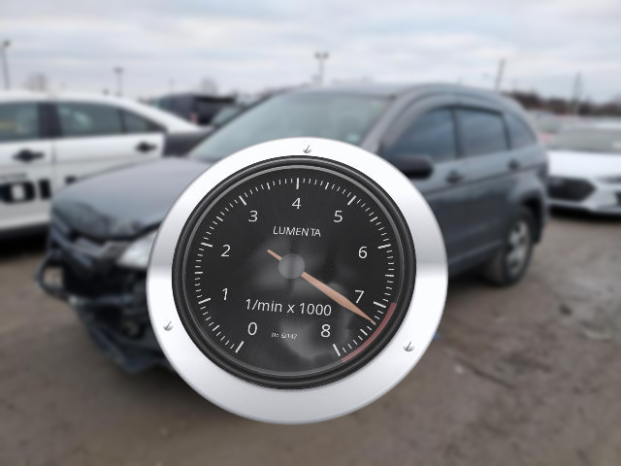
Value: 7300 rpm
